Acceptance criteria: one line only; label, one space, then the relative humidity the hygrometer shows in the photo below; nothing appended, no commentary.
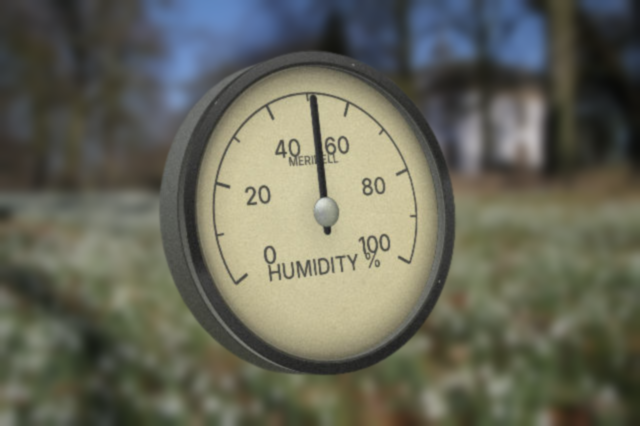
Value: 50 %
